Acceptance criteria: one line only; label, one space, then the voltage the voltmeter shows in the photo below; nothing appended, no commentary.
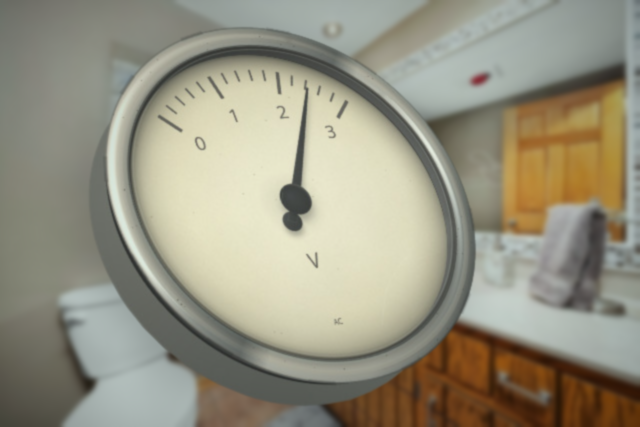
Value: 2.4 V
